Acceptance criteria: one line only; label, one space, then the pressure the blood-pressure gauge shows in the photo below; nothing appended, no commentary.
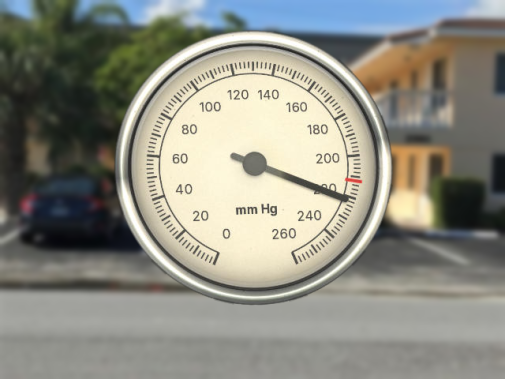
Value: 222 mmHg
